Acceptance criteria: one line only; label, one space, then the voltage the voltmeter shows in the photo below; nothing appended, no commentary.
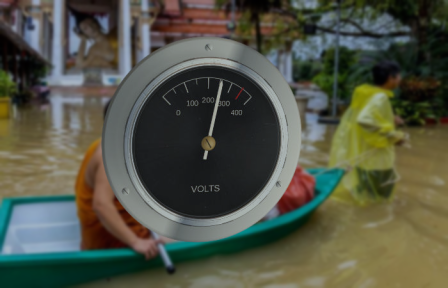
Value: 250 V
